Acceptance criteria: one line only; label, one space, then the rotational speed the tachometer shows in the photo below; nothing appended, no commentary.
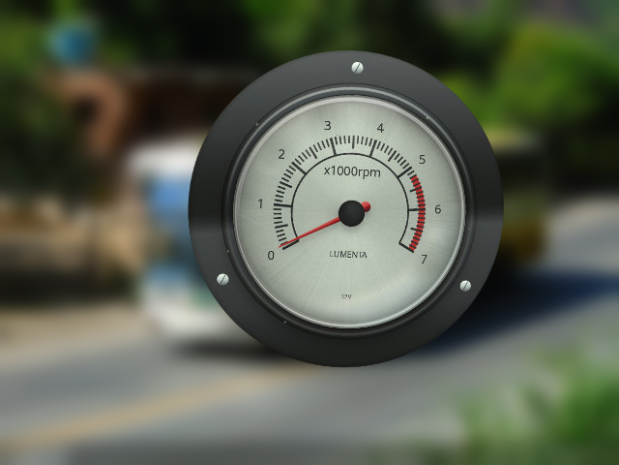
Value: 100 rpm
